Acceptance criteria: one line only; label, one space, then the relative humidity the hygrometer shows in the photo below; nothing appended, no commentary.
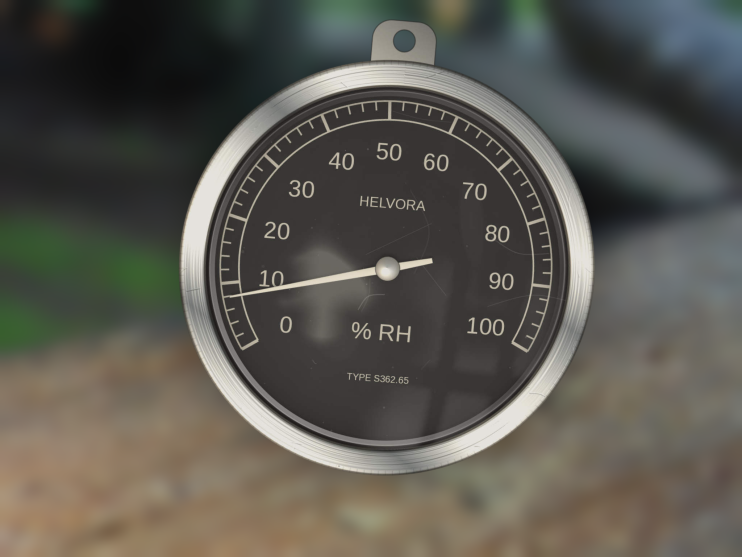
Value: 8 %
